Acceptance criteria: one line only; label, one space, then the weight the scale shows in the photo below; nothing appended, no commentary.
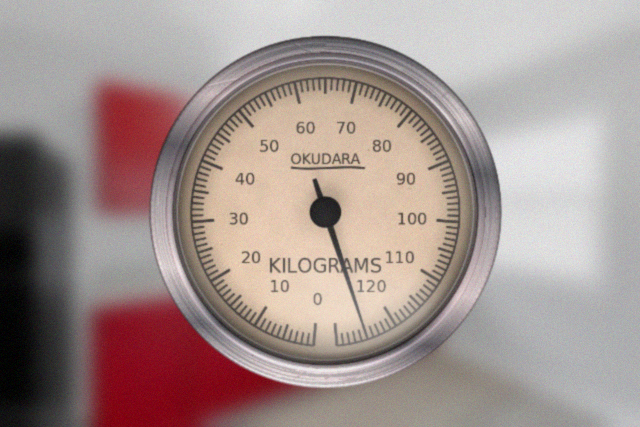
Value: 125 kg
